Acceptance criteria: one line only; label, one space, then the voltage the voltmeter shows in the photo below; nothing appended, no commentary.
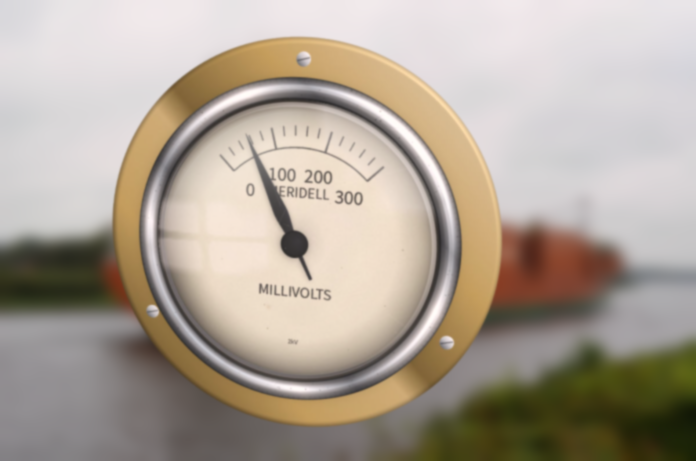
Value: 60 mV
